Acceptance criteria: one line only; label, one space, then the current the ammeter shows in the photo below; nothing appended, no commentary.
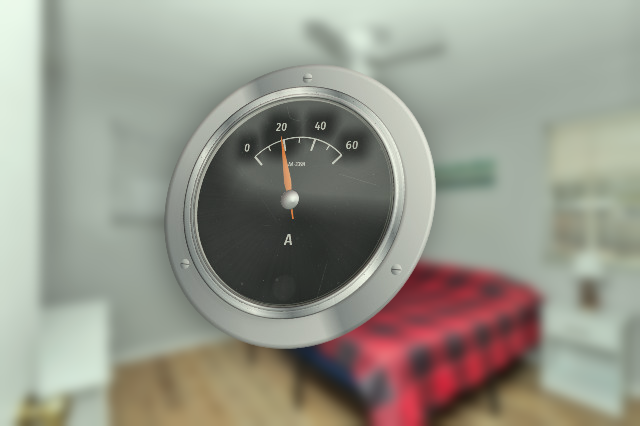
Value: 20 A
